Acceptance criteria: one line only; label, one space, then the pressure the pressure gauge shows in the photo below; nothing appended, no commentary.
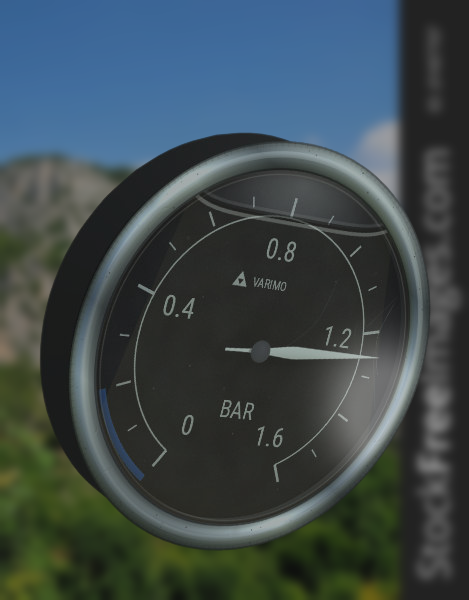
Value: 1.25 bar
